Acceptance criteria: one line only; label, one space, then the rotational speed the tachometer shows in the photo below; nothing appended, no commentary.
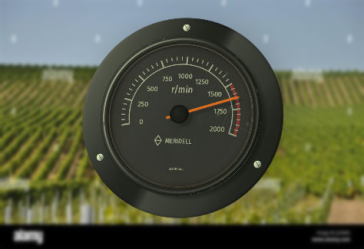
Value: 1650 rpm
